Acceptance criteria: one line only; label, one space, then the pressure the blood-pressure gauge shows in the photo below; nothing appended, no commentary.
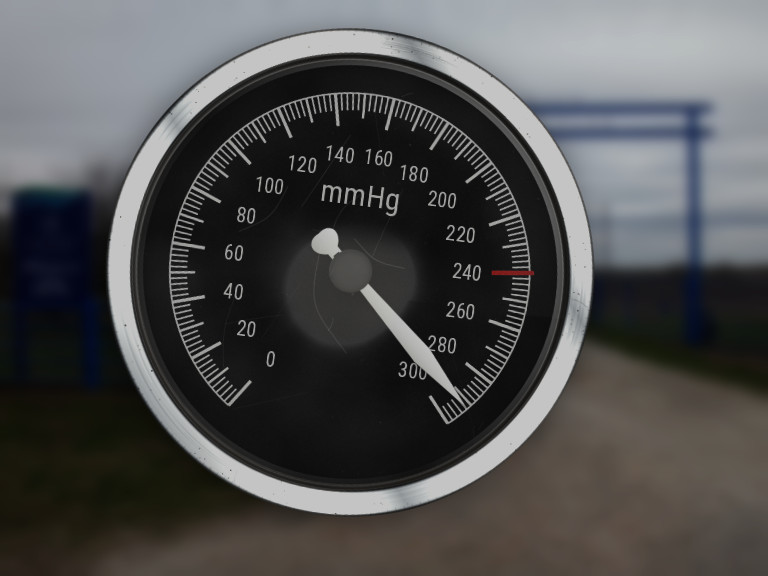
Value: 292 mmHg
